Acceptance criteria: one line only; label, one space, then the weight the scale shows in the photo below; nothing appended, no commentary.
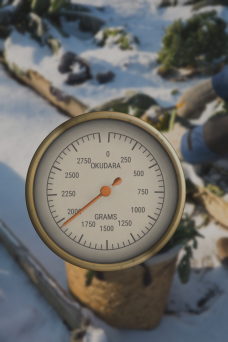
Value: 1950 g
